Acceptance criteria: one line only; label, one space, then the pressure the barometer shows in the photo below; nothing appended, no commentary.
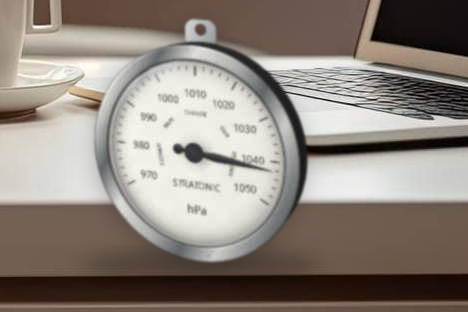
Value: 1042 hPa
